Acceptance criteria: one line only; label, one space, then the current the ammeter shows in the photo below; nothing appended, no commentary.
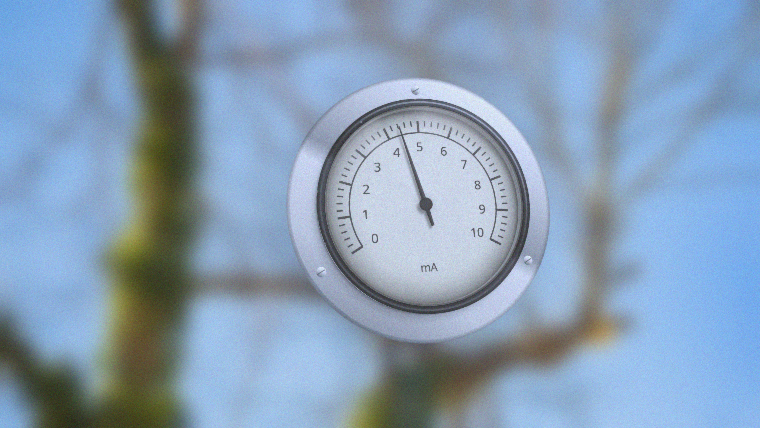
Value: 4.4 mA
